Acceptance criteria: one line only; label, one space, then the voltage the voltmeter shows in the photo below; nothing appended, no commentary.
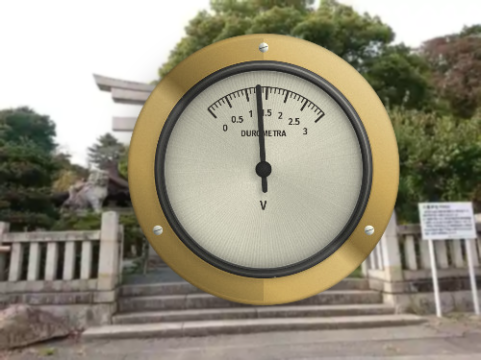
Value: 1.3 V
